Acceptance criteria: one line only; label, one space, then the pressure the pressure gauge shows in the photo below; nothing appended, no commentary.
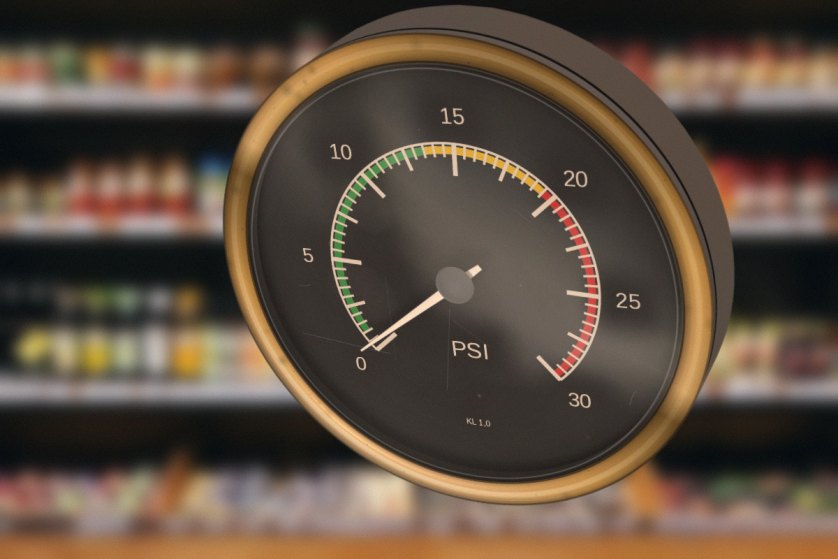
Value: 0.5 psi
